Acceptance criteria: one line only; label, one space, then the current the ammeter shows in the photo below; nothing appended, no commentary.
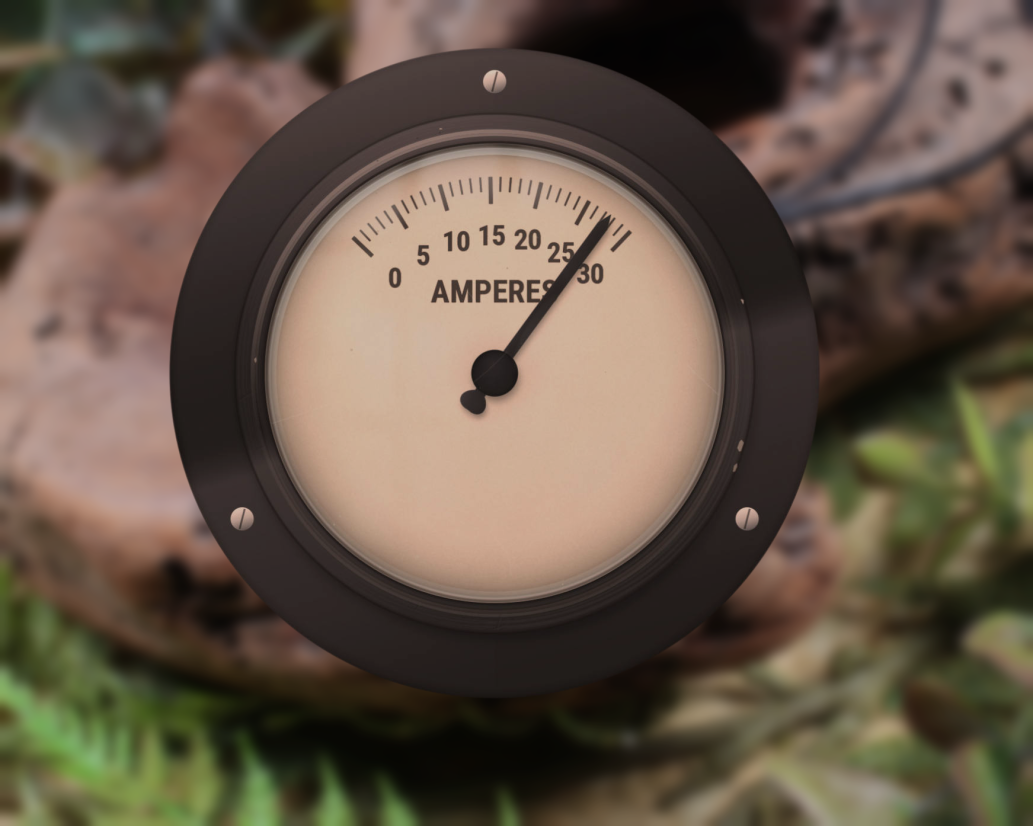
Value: 27.5 A
